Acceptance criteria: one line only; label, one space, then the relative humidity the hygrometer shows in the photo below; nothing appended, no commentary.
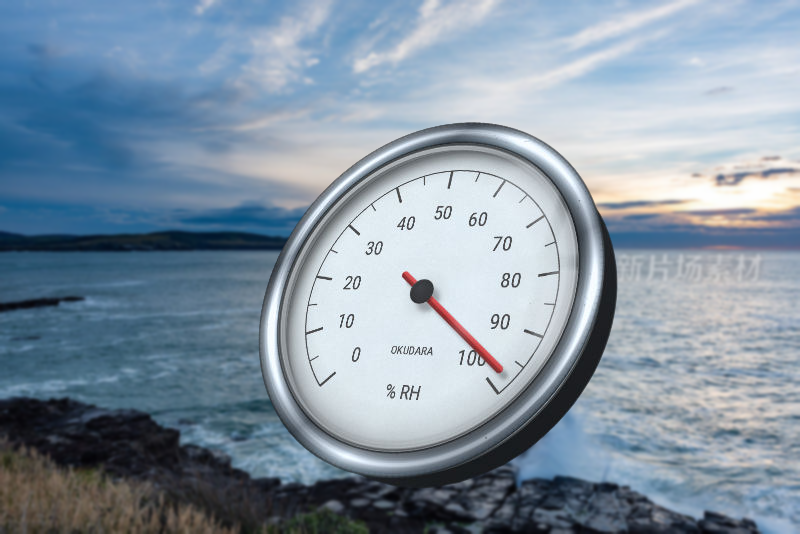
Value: 97.5 %
